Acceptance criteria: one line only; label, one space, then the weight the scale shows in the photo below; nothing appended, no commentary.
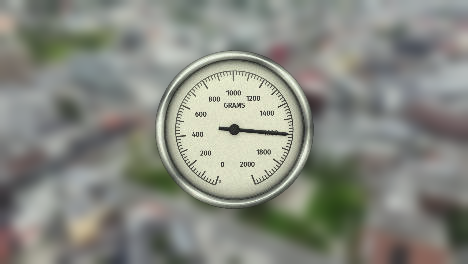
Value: 1600 g
